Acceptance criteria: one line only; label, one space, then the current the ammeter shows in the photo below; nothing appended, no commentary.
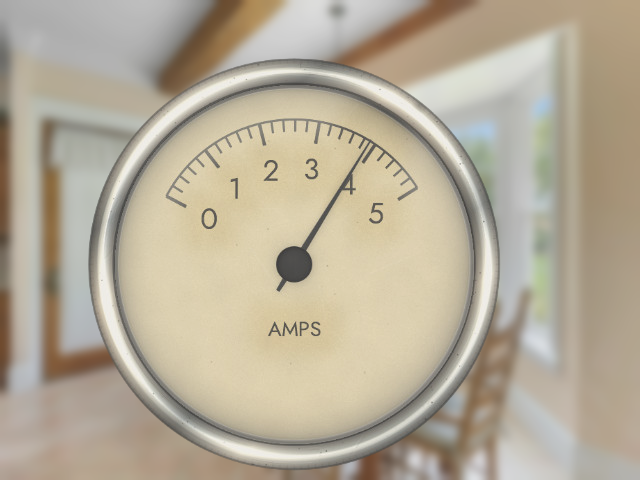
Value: 3.9 A
